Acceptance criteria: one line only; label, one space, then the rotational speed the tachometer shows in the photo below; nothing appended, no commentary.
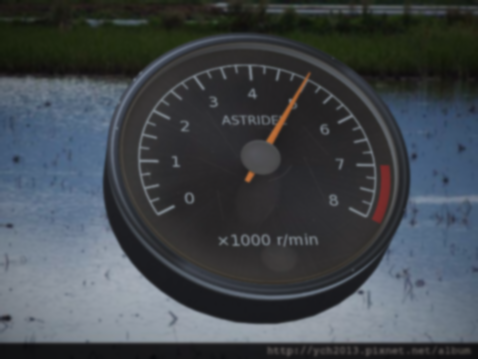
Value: 5000 rpm
